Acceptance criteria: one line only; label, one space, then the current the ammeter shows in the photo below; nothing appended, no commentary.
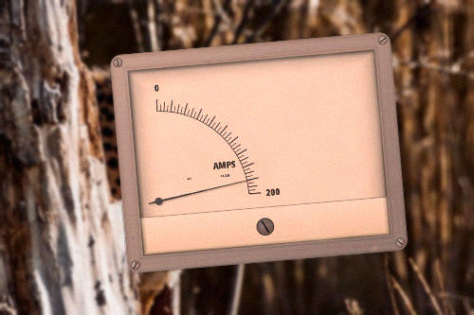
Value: 180 A
